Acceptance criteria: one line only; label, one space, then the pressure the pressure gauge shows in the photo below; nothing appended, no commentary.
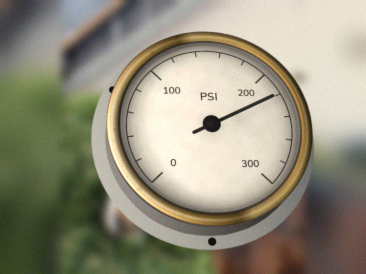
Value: 220 psi
